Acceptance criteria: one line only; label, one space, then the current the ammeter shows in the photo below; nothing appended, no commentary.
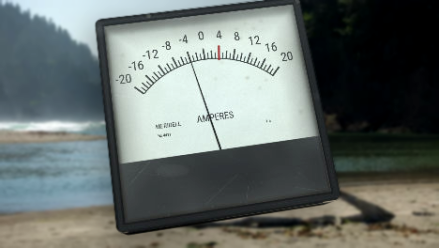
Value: -4 A
